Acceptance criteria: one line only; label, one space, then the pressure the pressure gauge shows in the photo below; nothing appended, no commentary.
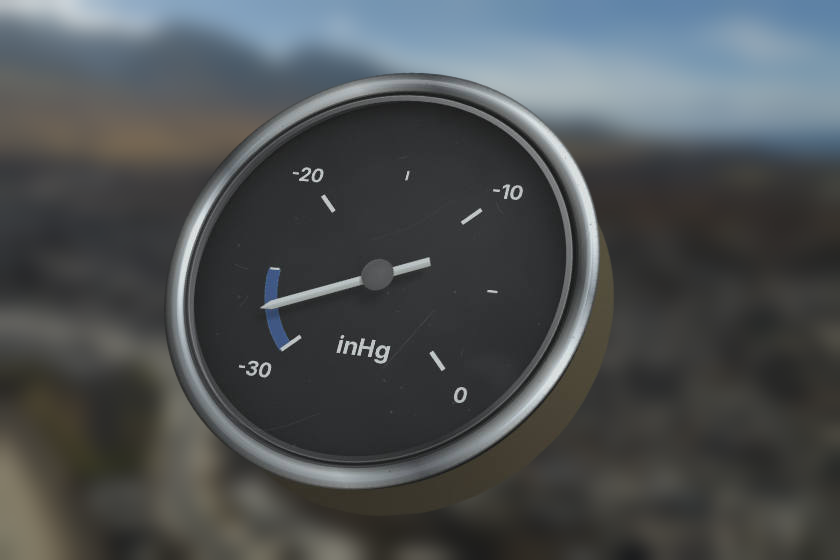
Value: -27.5 inHg
